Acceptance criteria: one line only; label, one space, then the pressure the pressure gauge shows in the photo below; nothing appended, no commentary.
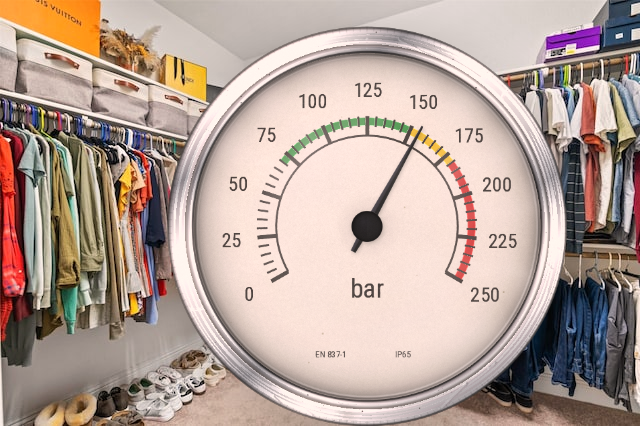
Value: 155 bar
